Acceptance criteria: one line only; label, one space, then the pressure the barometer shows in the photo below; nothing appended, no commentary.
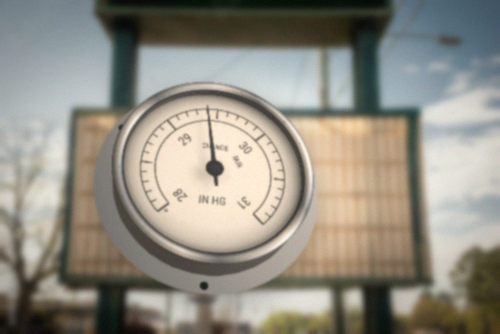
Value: 29.4 inHg
